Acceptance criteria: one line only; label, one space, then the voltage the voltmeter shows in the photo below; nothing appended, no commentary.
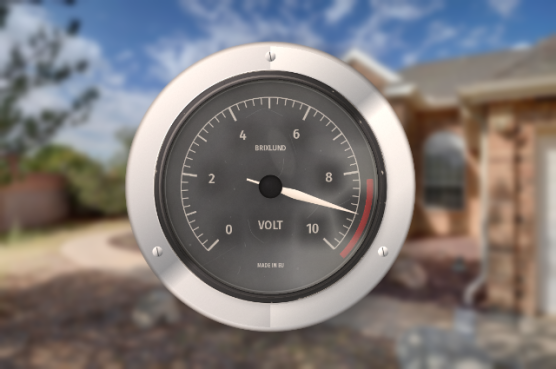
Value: 9 V
